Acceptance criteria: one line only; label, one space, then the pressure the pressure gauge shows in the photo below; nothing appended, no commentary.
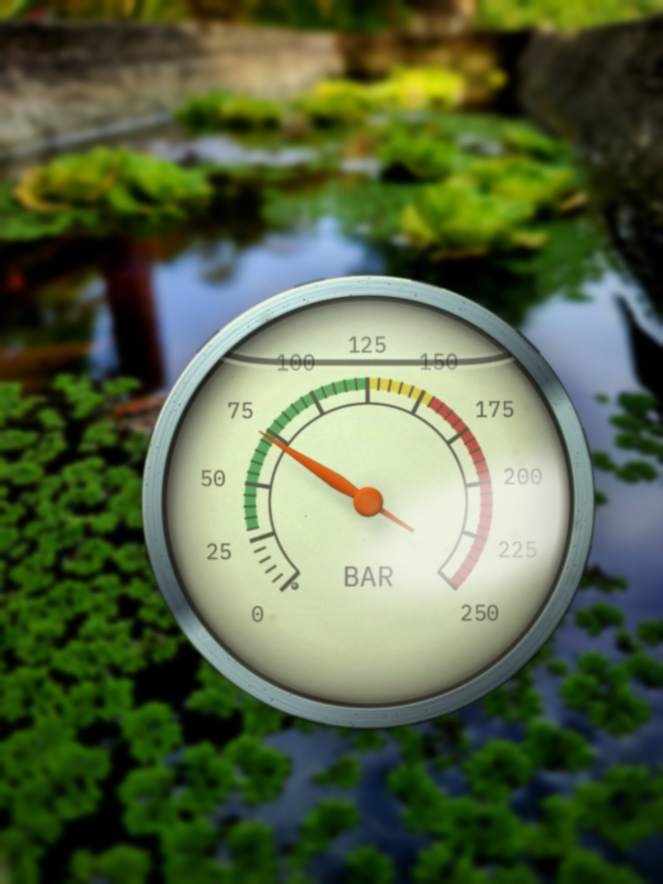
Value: 72.5 bar
